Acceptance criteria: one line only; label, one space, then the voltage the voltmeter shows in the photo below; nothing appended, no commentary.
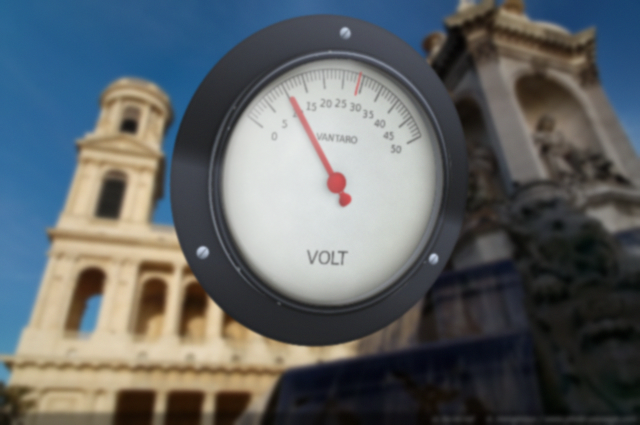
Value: 10 V
